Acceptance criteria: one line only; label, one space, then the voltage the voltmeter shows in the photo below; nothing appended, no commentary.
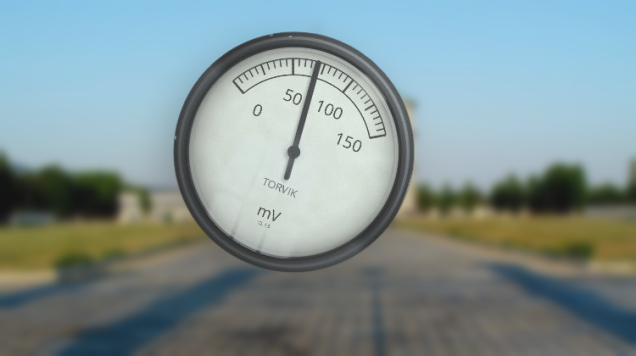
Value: 70 mV
